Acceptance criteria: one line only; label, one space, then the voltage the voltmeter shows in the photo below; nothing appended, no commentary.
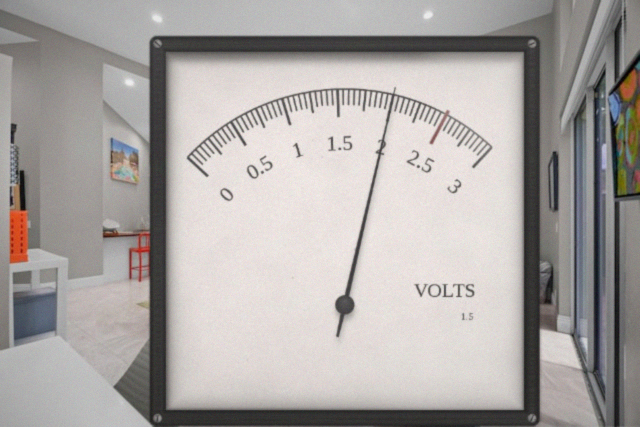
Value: 2 V
